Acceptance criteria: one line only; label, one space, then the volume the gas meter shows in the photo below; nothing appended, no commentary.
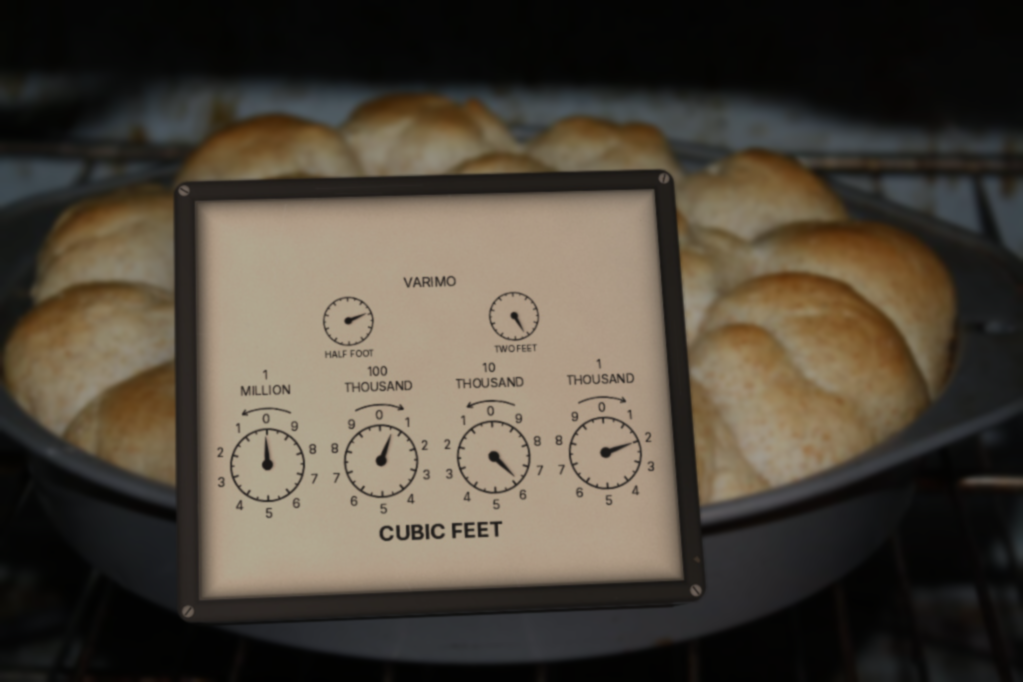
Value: 6200 ft³
